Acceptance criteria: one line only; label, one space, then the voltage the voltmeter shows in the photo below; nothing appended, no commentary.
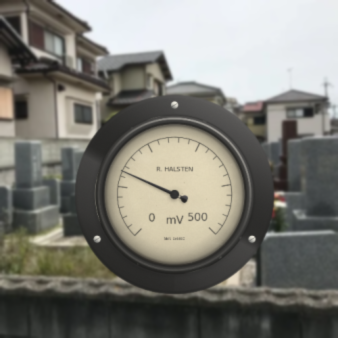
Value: 130 mV
